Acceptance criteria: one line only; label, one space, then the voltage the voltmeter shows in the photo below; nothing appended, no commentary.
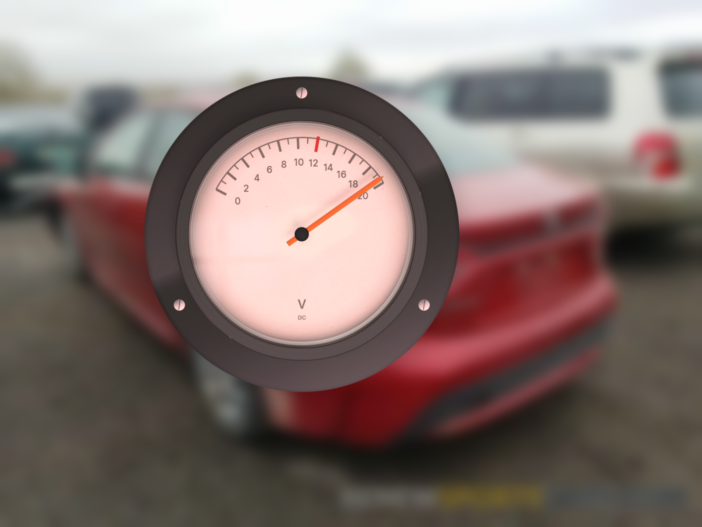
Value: 19.5 V
